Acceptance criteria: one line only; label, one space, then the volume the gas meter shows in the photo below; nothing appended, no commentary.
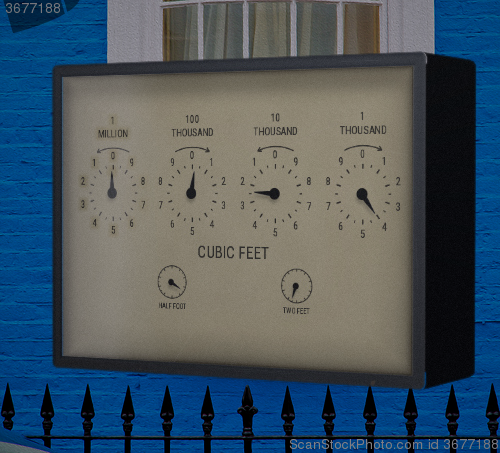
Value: 2400 ft³
